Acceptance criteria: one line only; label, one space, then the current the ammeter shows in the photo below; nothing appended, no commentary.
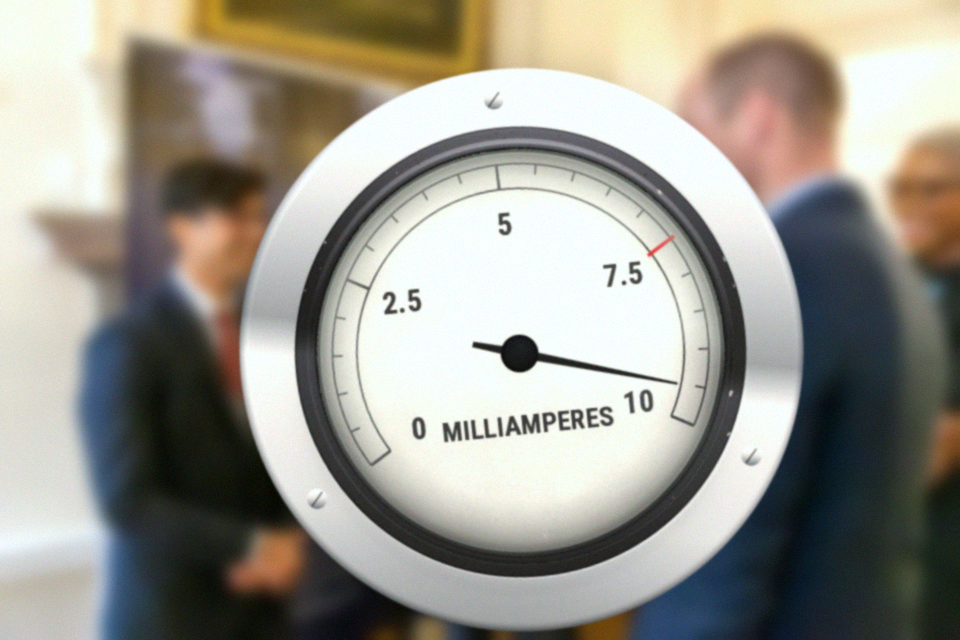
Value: 9.5 mA
